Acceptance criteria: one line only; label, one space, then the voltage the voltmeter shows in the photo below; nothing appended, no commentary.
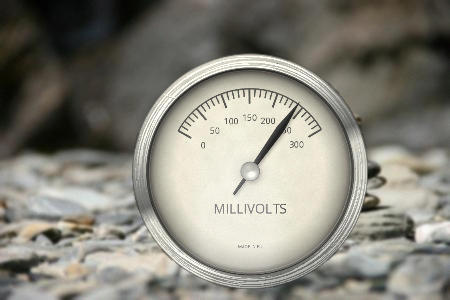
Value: 240 mV
